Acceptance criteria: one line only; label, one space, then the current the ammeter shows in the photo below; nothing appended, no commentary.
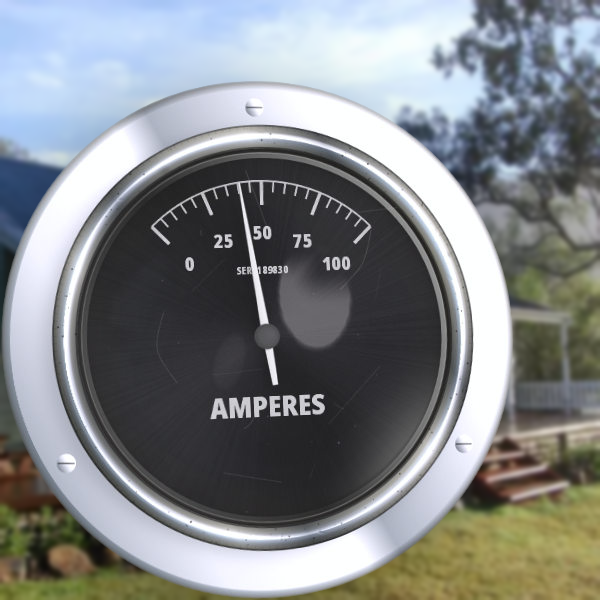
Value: 40 A
